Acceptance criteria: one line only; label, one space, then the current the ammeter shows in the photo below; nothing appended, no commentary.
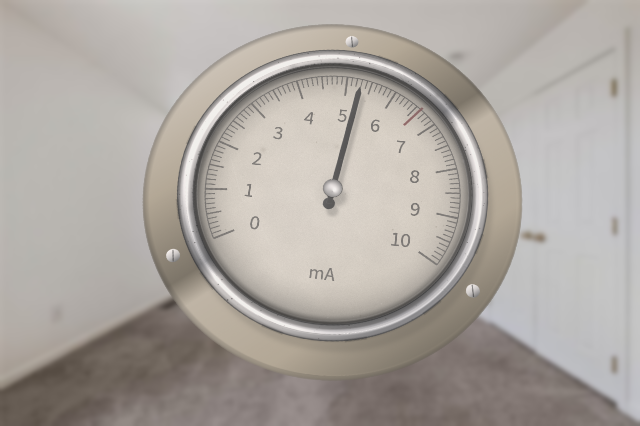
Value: 5.3 mA
